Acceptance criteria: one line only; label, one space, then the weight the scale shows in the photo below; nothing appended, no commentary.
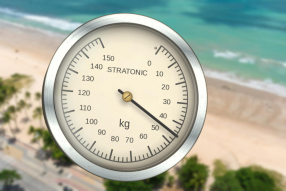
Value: 46 kg
